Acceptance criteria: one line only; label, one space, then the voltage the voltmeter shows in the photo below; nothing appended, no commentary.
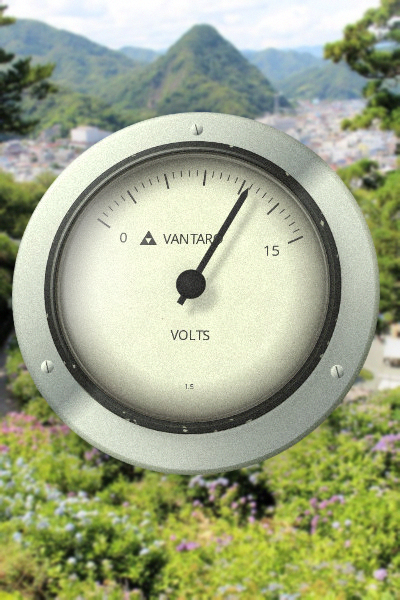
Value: 10.5 V
